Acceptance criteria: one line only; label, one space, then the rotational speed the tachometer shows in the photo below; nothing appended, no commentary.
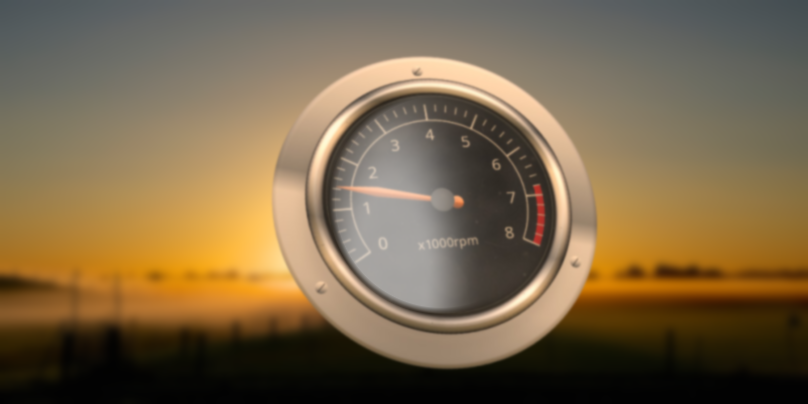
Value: 1400 rpm
